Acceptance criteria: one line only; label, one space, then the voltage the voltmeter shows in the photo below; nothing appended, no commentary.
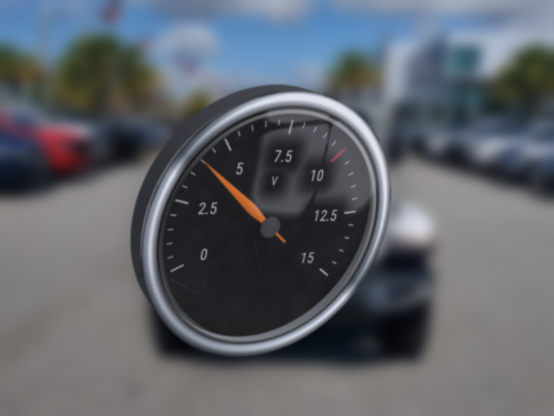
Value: 4 V
